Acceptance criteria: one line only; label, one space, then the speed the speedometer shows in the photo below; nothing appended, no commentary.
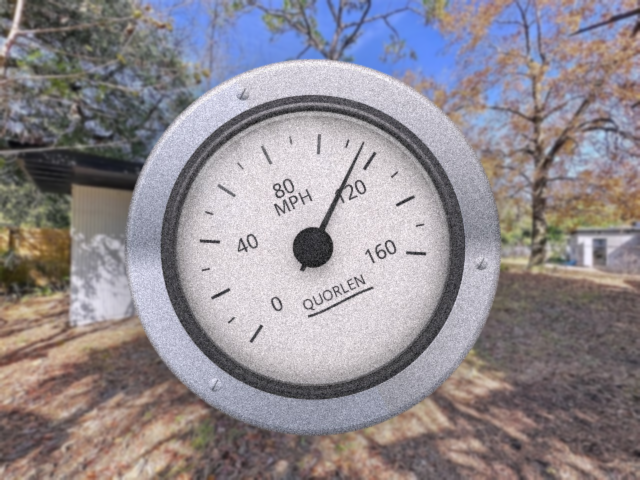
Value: 115 mph
